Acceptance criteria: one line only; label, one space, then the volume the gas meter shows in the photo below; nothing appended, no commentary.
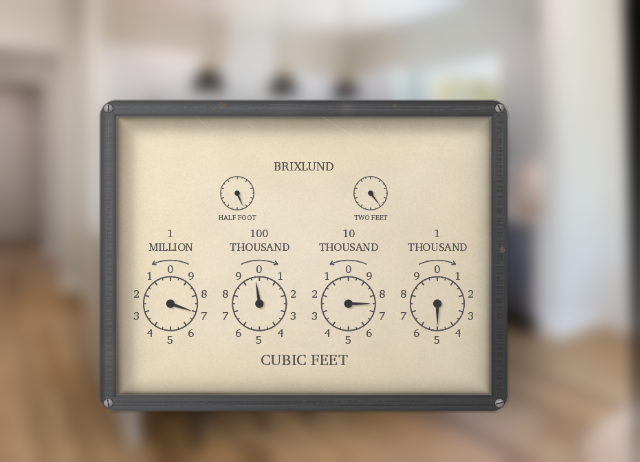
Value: 697500 ft³
